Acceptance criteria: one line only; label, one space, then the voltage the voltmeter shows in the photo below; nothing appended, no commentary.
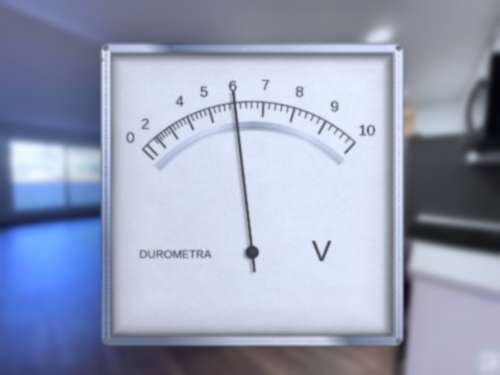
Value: 6 V
